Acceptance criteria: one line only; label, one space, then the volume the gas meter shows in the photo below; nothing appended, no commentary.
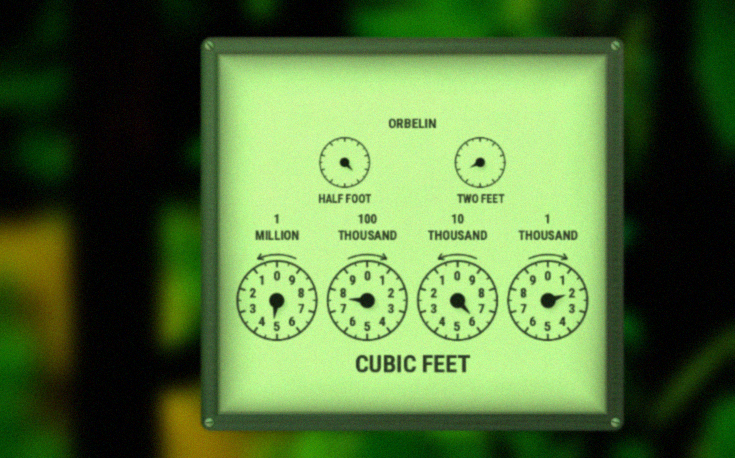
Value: 476200 ft³
